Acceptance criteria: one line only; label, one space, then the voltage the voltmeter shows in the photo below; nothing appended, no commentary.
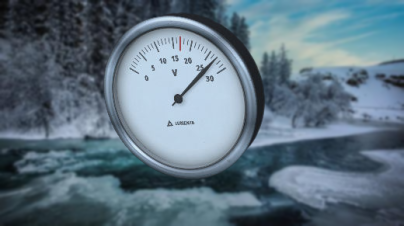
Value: 27 V
